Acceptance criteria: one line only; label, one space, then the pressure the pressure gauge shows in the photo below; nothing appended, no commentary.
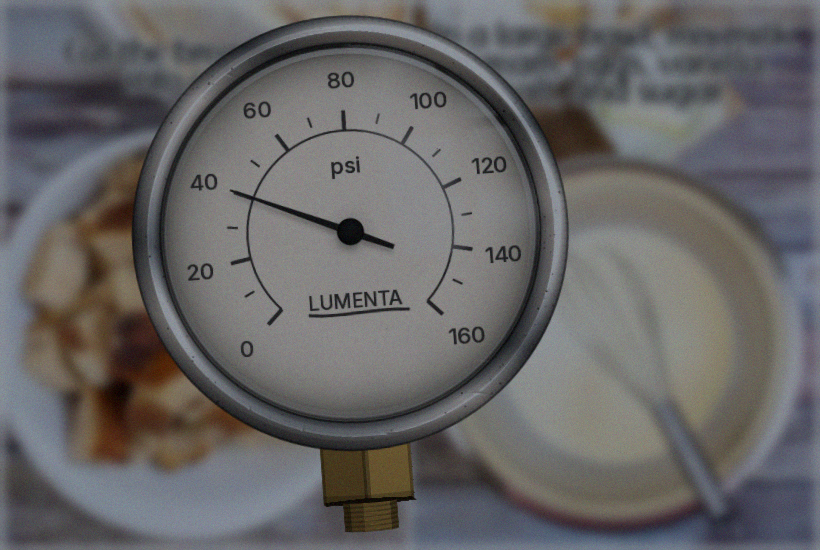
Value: 40 psi
